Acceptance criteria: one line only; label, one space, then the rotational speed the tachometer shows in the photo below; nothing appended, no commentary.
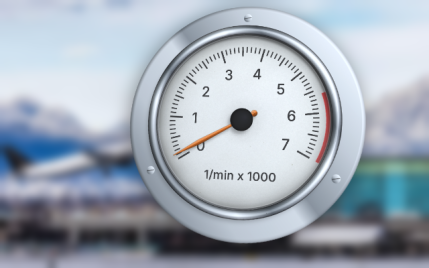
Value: 100 rpm
